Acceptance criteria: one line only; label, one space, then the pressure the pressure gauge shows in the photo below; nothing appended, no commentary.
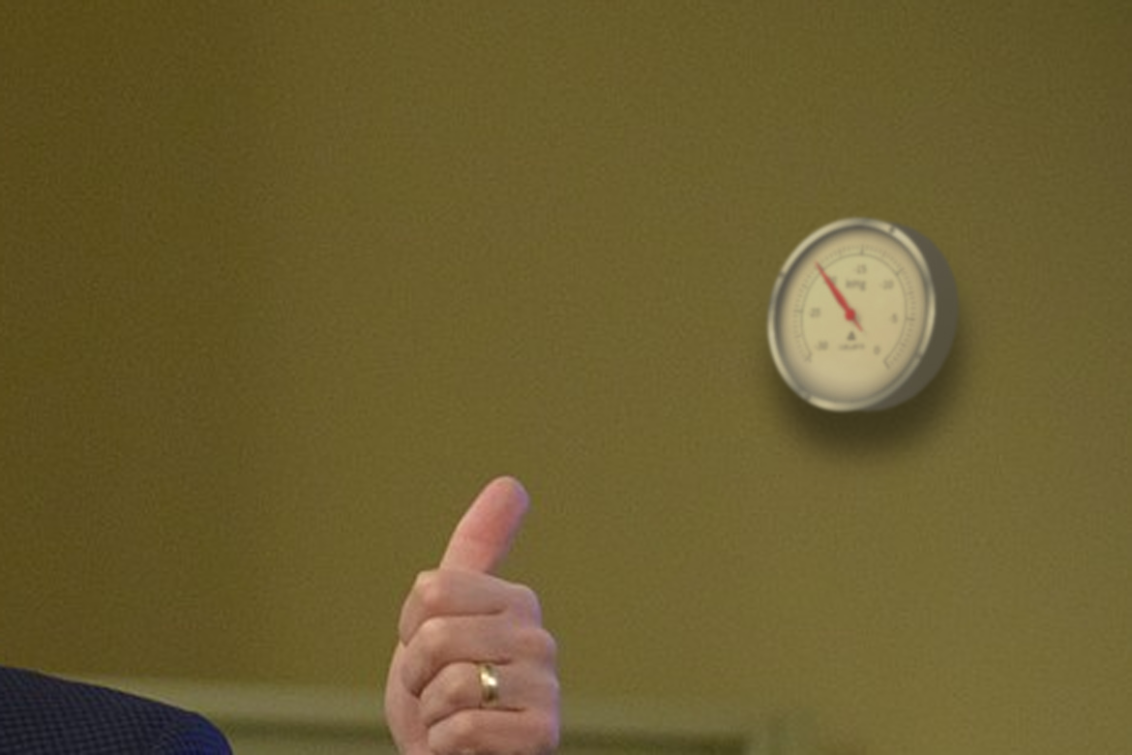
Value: -20 inHg
